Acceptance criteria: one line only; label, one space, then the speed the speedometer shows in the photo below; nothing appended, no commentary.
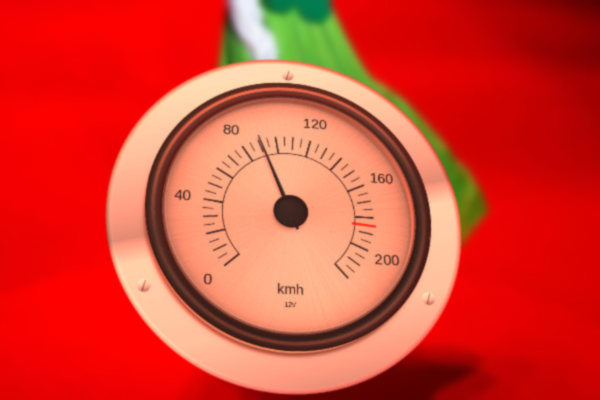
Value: 90 km/h
